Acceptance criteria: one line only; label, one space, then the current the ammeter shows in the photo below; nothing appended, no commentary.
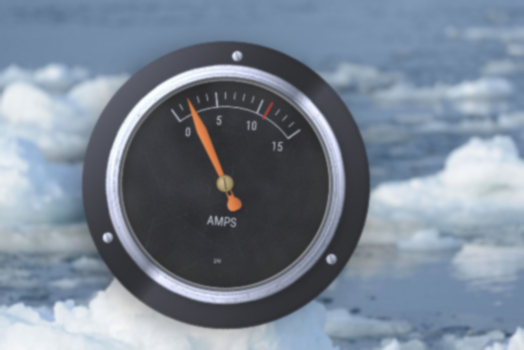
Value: 2 A
